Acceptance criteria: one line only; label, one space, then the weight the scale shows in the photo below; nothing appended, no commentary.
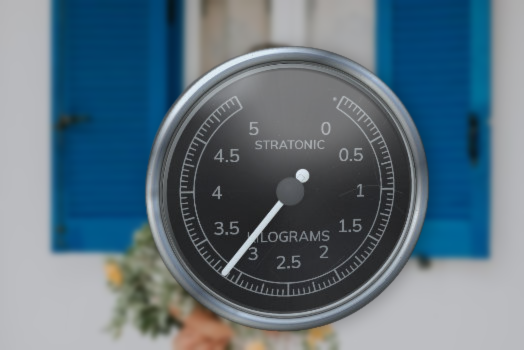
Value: 3.15 kg
